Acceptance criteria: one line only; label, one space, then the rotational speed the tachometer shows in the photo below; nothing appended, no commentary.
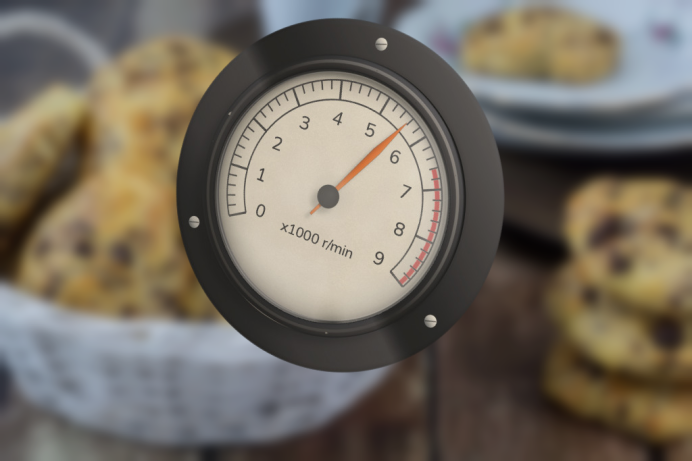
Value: 5600 rpm
